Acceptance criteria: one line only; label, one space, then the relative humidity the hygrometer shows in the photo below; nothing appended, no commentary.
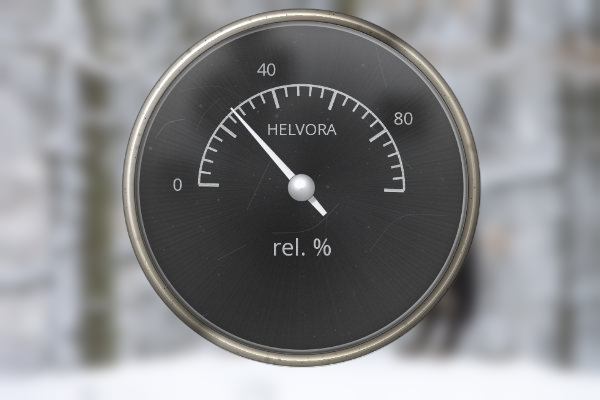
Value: 26 %
